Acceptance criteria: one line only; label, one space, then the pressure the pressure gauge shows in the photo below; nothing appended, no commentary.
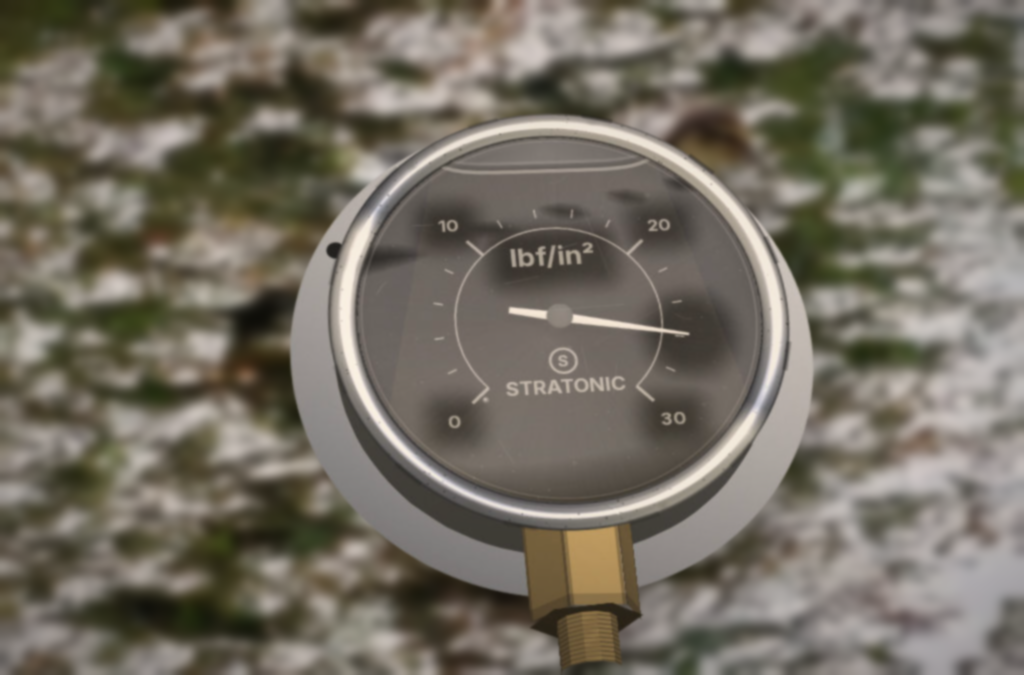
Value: 26 psi
